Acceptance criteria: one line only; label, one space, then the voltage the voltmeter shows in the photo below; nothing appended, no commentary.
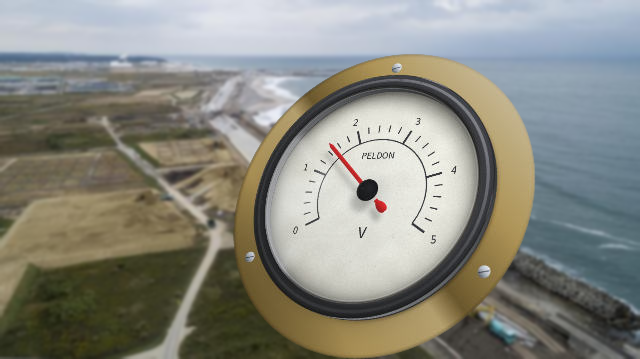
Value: 1.5 V
